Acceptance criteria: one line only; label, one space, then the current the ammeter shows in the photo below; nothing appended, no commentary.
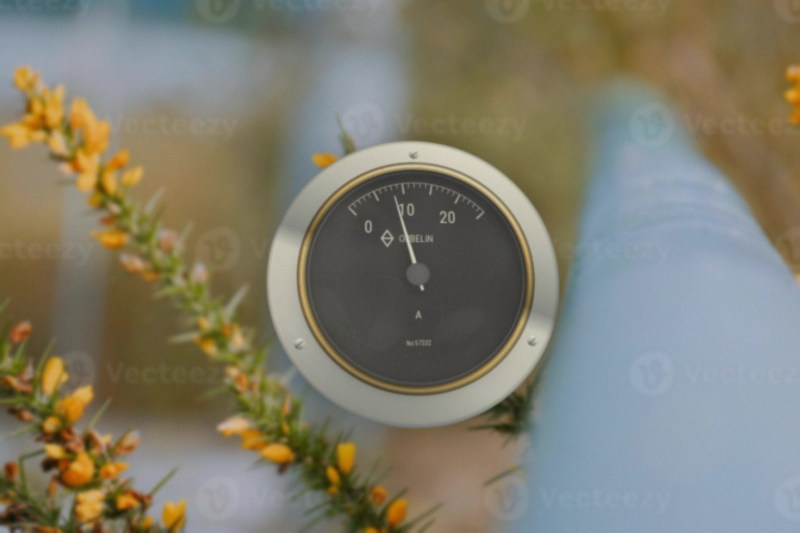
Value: 8 A
